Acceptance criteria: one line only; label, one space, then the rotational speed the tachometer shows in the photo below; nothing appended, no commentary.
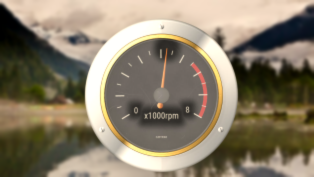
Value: 4250 rpm
